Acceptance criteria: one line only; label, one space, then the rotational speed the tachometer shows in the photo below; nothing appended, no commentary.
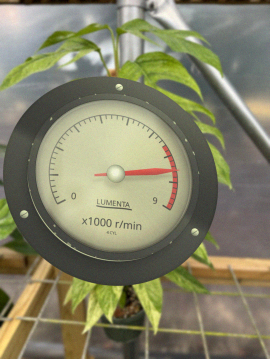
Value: 7600 rpm
